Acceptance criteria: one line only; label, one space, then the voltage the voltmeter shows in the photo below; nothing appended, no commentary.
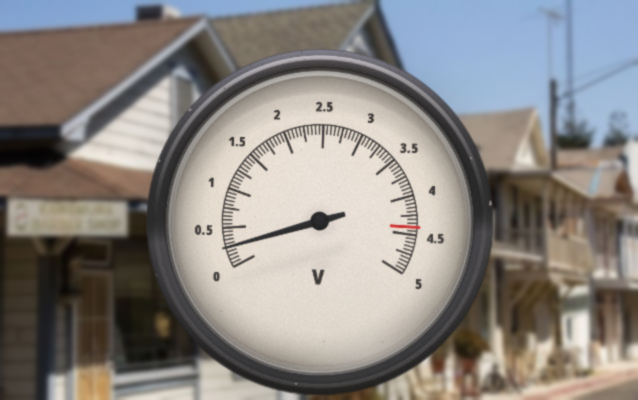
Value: 0.25 V
